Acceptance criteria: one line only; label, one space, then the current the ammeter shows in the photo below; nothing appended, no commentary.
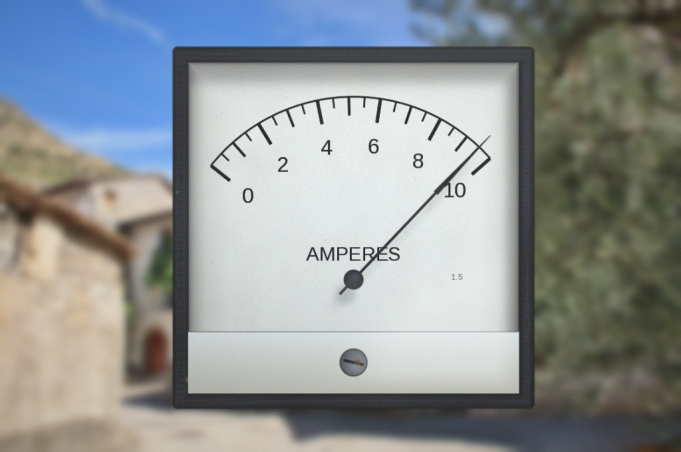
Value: 9.5 A
